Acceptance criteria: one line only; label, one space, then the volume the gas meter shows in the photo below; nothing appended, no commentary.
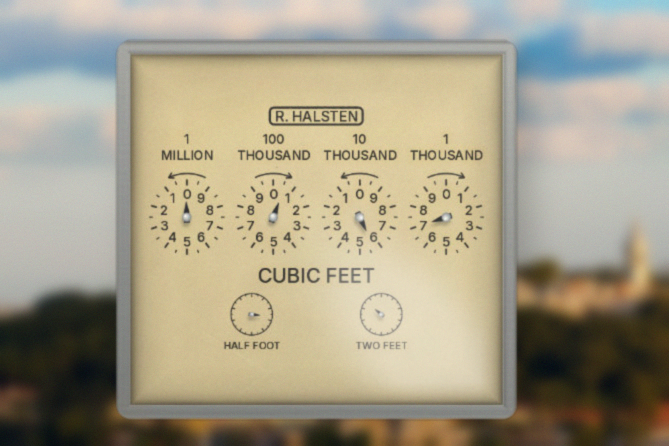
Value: 5700 ft³
